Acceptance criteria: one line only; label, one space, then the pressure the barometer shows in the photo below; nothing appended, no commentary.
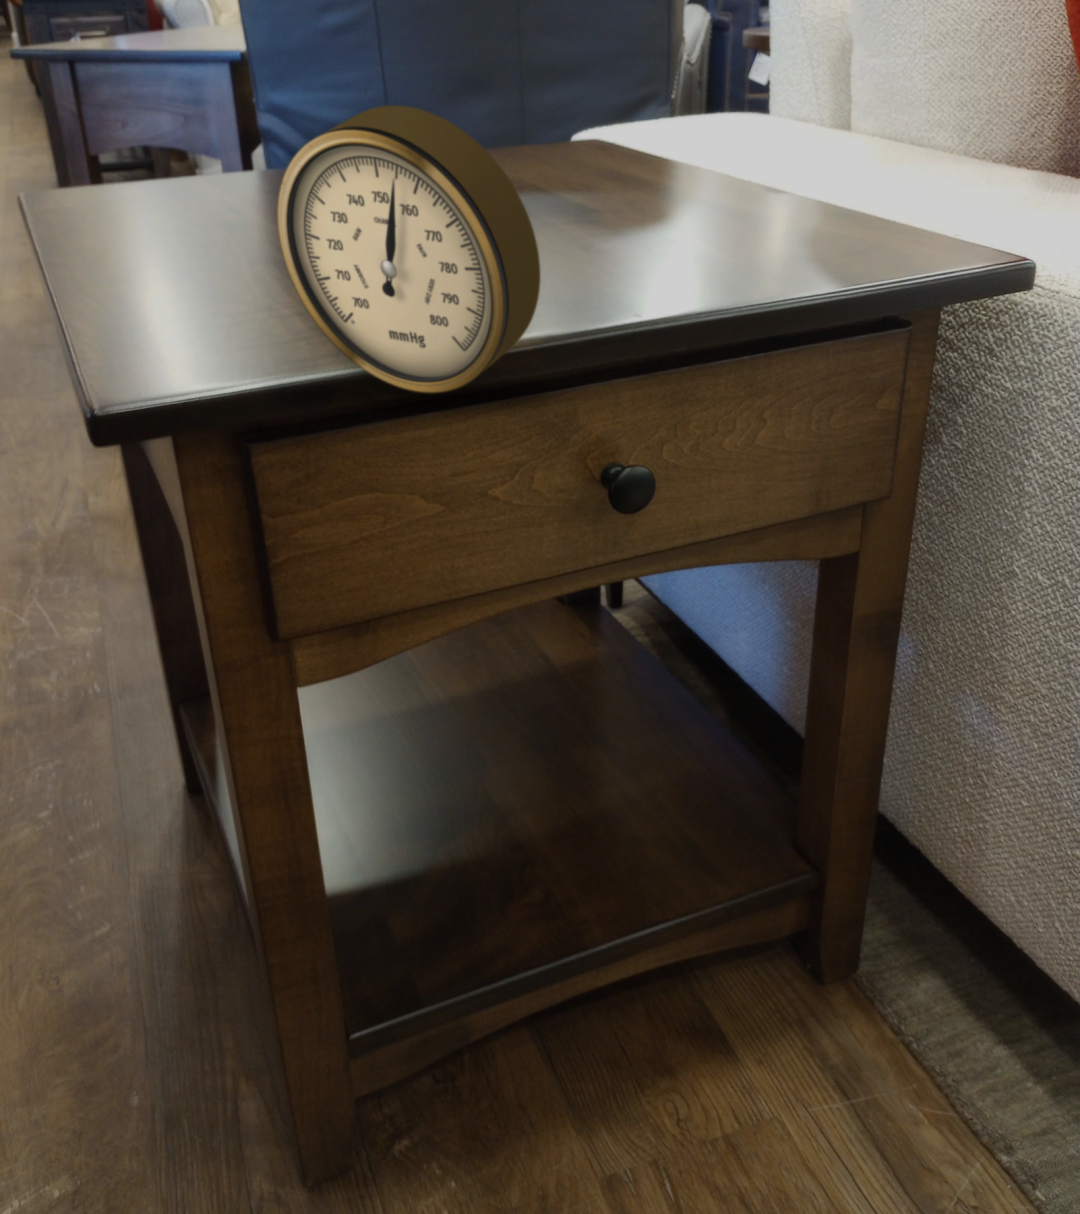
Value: 755 mmHg
